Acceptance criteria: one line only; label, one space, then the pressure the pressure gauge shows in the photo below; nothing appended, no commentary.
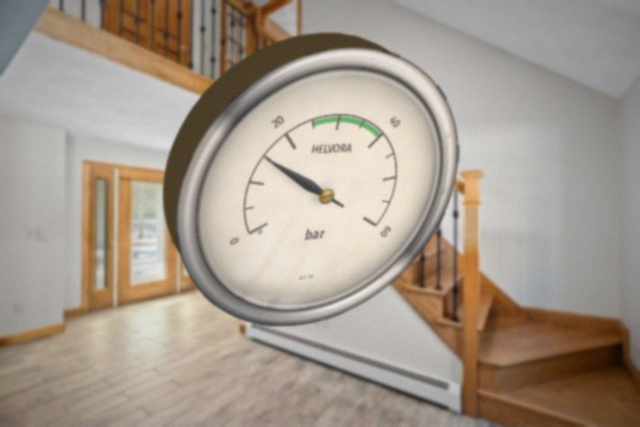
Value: 15 bar
